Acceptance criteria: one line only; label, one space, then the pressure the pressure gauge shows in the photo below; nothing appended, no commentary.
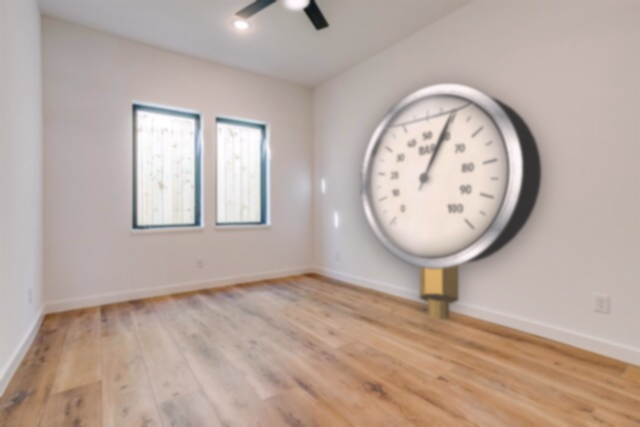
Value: 60 bar
